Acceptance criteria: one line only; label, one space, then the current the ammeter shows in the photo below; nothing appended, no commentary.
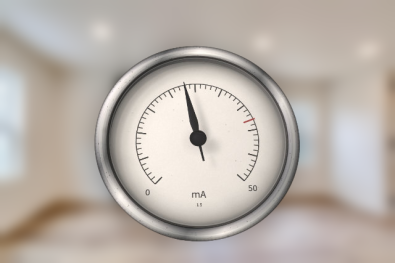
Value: 23 mA
